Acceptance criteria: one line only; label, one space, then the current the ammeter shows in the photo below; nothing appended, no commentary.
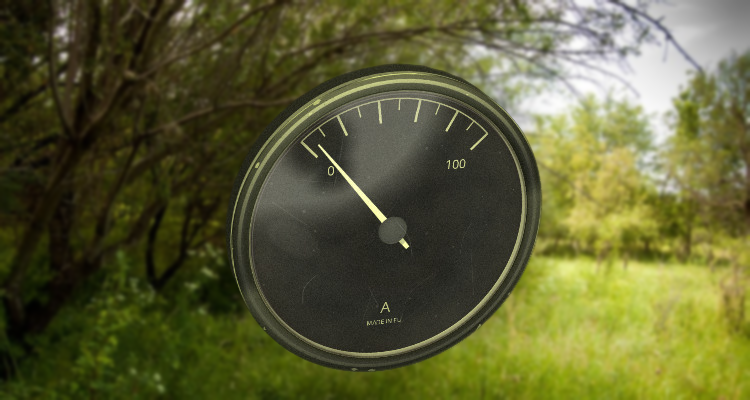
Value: 5 A
